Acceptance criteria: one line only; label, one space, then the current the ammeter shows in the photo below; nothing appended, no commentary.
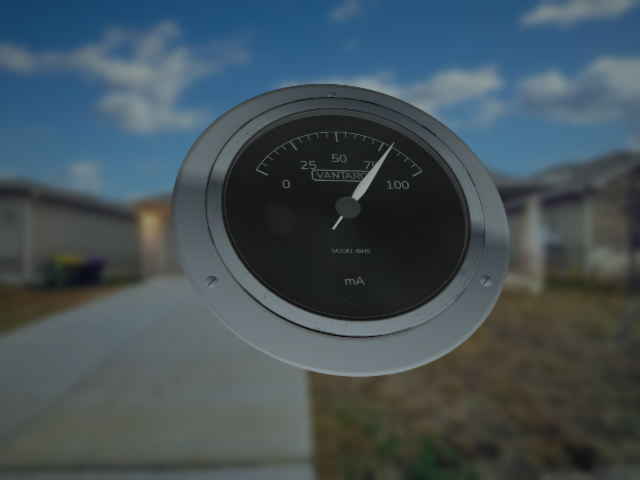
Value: 80 mA
